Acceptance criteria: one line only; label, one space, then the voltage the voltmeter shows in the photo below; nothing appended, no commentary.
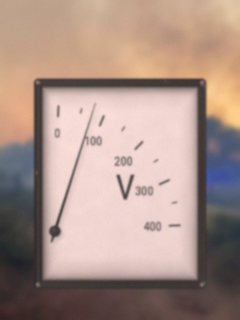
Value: 75 V
